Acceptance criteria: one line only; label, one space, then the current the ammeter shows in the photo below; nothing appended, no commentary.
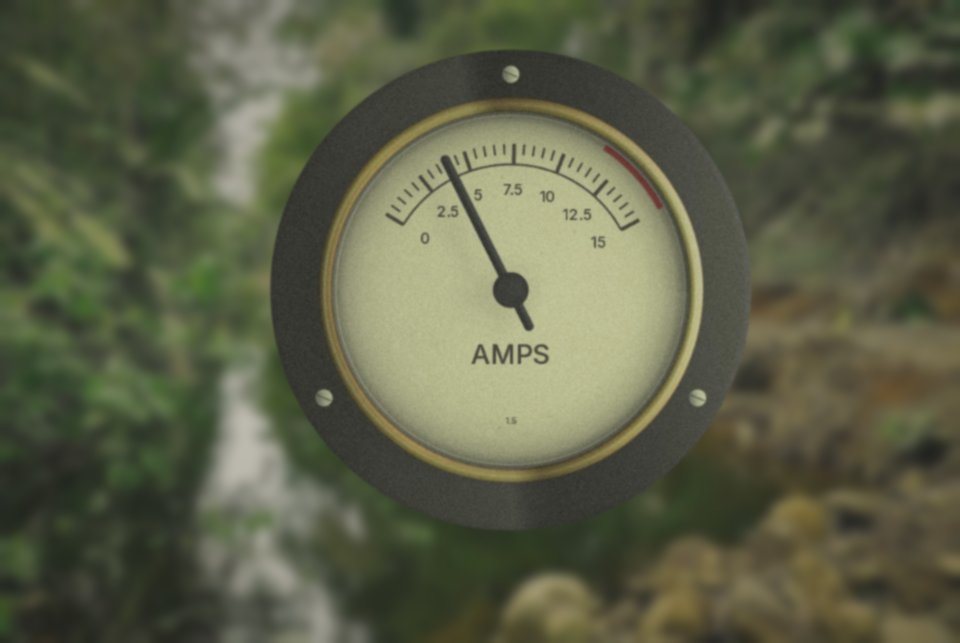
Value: 4 A
